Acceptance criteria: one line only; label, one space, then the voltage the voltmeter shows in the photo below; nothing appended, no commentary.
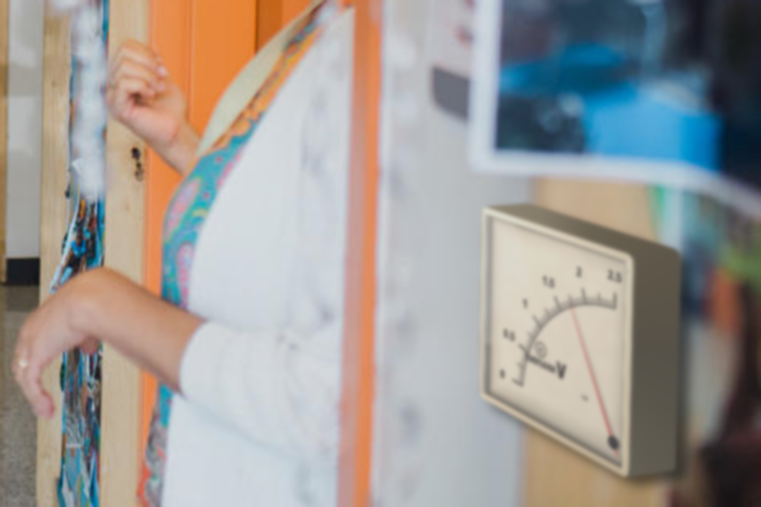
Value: 1.75 V
